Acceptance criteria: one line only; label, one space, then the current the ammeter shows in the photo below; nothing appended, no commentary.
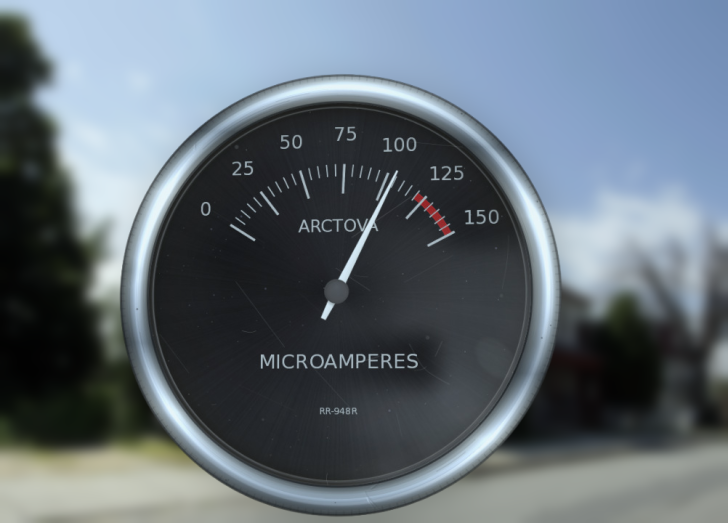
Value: 105 µA
